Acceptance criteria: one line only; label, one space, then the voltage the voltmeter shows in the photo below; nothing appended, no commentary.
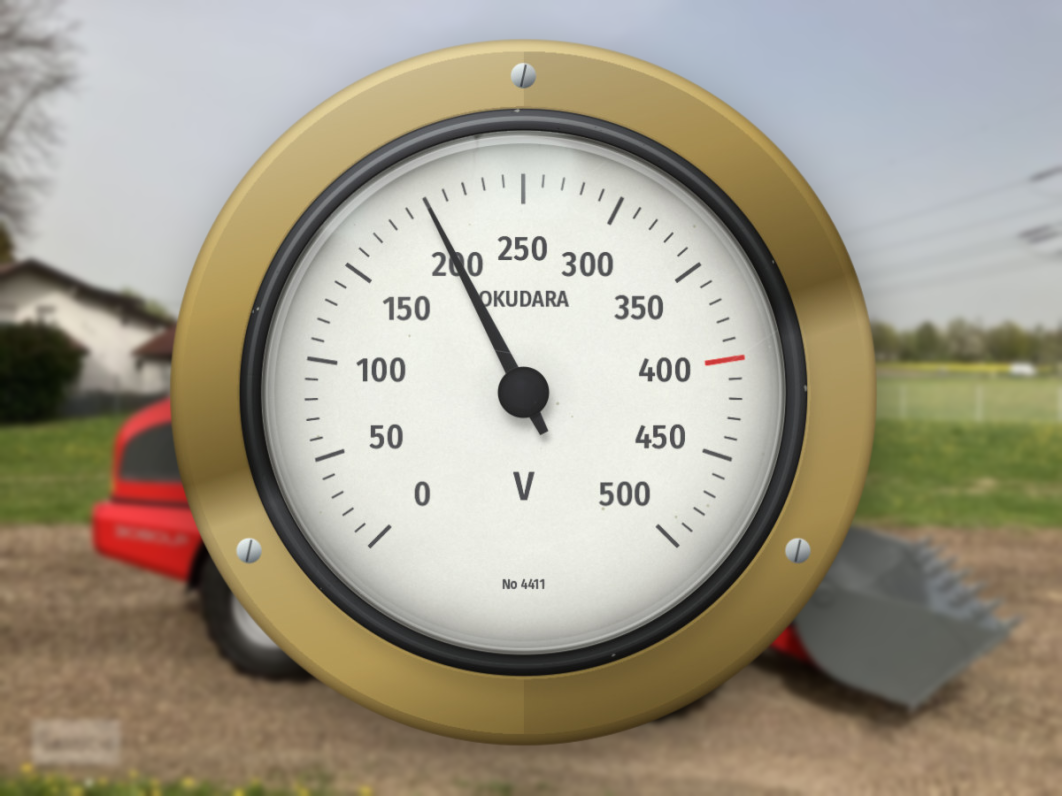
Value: 200 V
